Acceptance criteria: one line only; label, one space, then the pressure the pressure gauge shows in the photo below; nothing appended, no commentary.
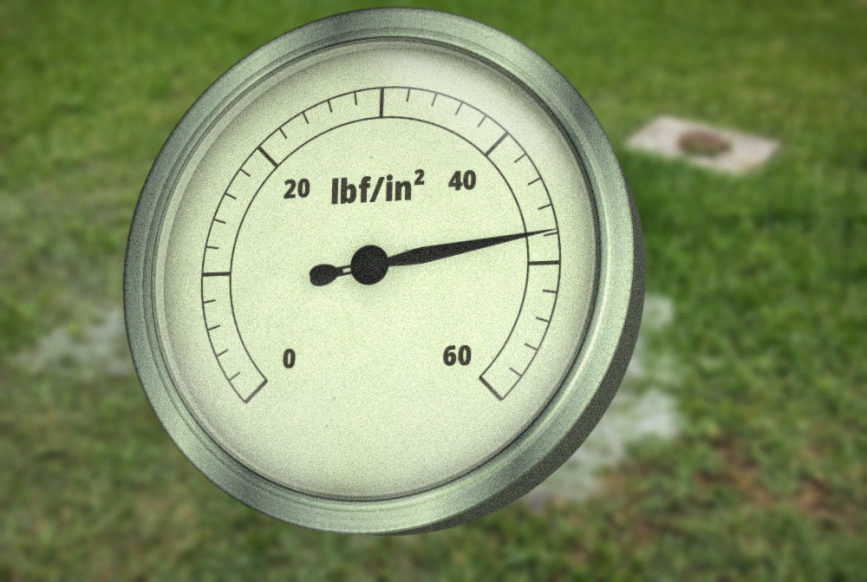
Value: 48 psi
